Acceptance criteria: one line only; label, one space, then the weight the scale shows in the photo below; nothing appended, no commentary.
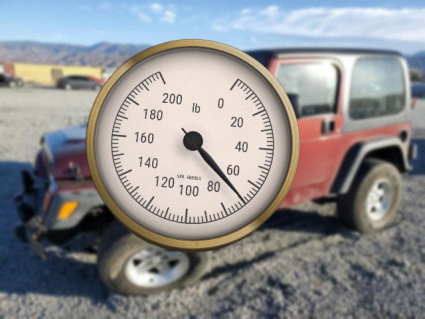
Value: 70 lb
